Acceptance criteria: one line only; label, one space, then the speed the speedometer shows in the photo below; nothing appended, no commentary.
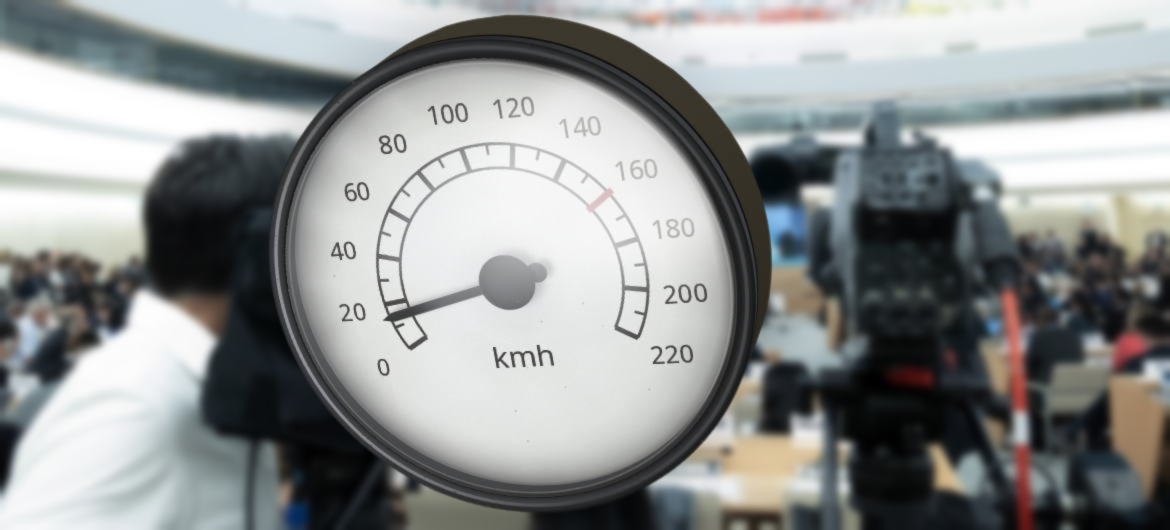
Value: 15 km/h
